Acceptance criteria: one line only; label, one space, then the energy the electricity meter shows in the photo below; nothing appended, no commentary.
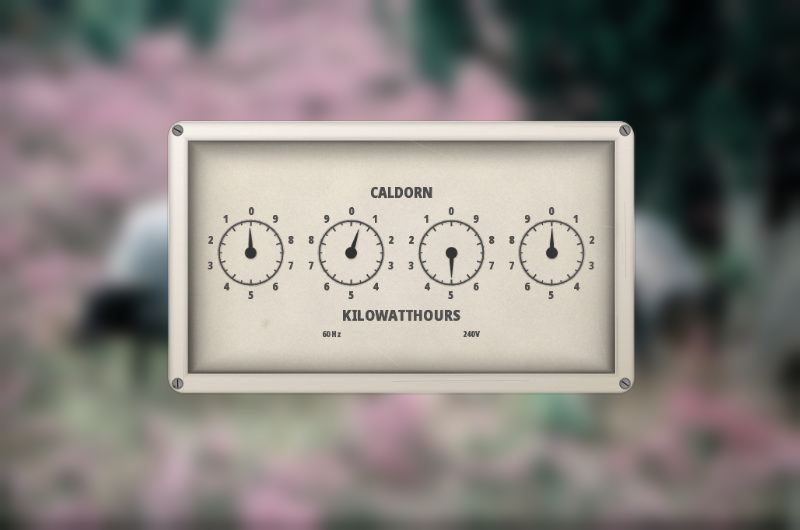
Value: 50 kWh
